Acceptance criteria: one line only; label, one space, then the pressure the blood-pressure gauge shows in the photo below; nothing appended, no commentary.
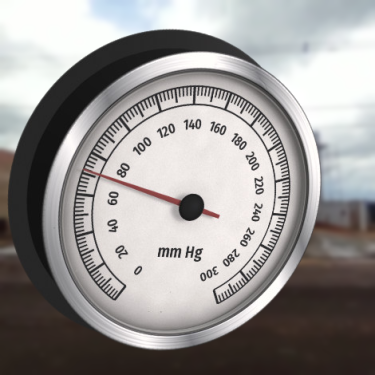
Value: 72 mmHg
